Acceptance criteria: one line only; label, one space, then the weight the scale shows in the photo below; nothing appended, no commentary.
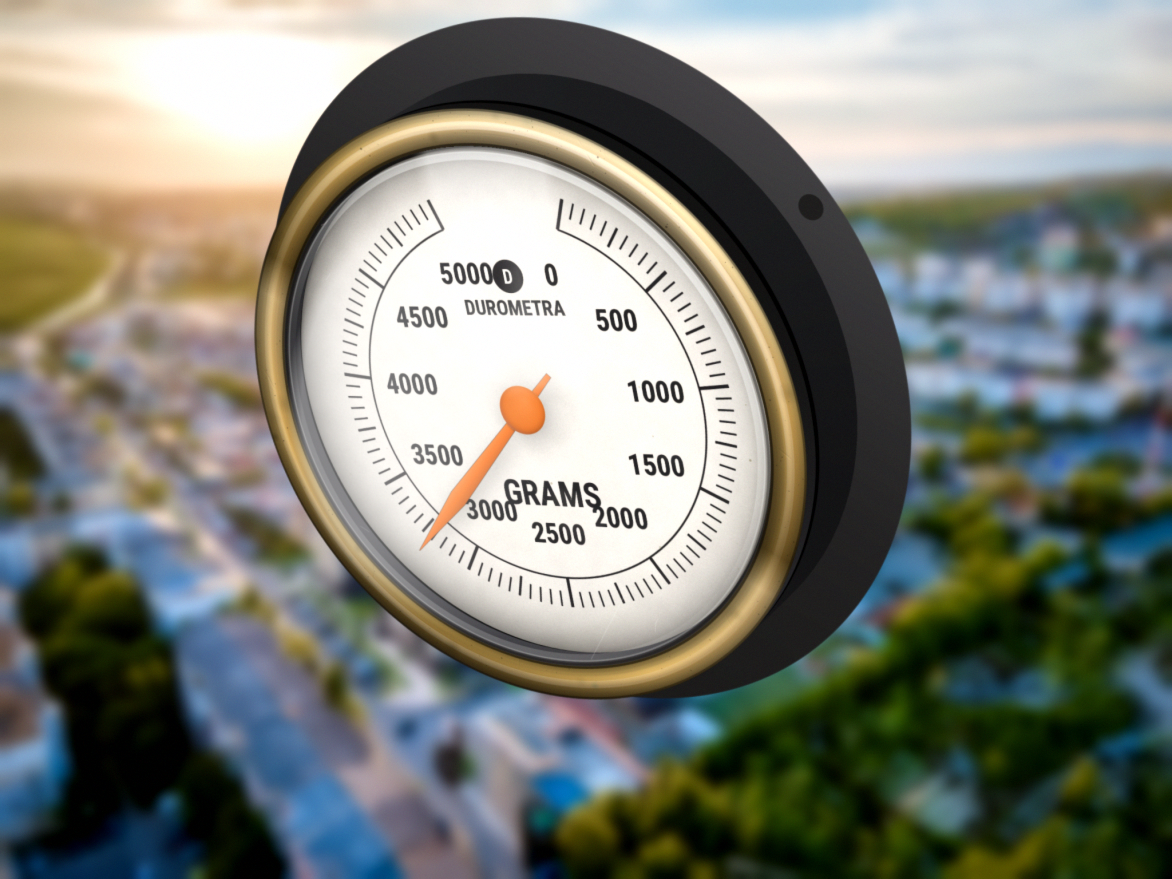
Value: 3200 g
